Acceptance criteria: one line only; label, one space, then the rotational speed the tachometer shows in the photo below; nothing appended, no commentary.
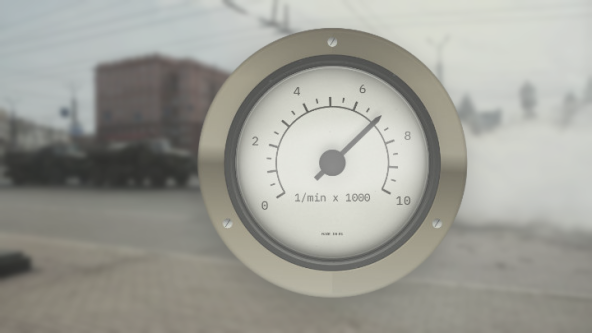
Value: 7000 rpm
